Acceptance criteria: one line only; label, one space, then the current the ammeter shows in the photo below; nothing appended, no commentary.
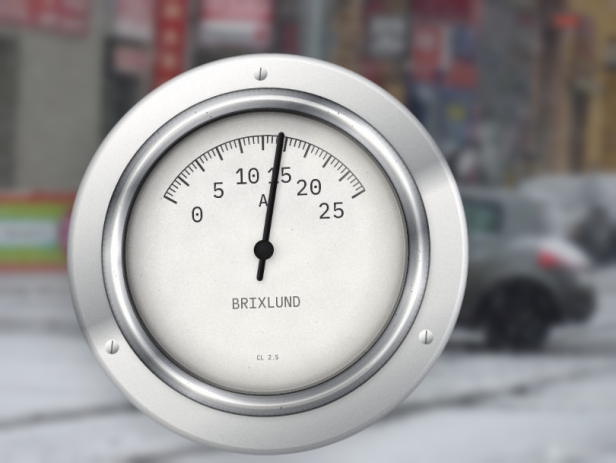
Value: 14.5 A
